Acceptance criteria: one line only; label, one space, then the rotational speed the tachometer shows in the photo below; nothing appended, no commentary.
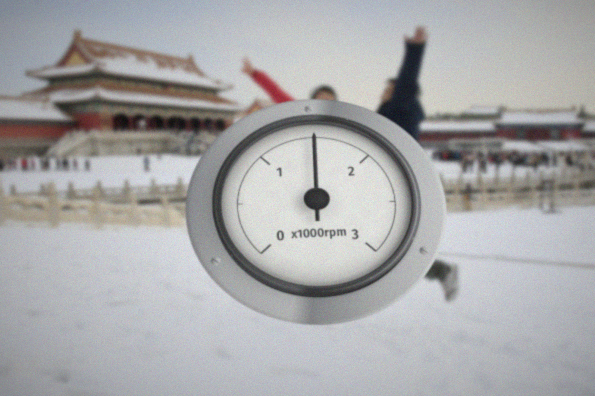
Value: 1500 rpm
